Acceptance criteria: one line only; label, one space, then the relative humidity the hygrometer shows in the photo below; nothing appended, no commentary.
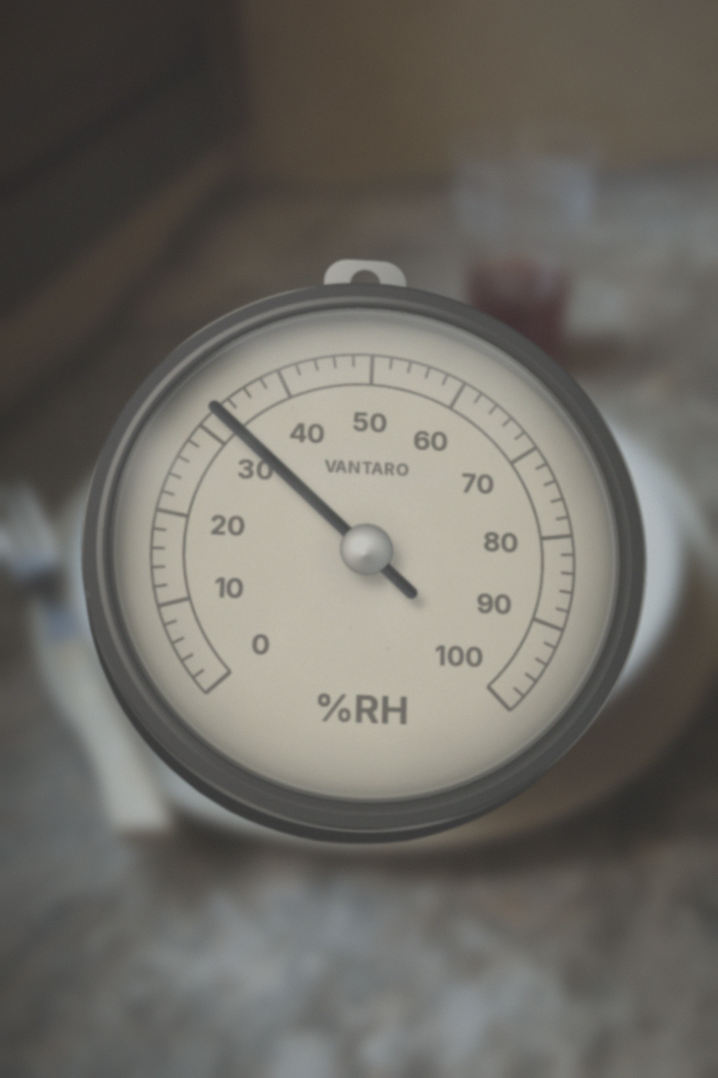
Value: 32 %
